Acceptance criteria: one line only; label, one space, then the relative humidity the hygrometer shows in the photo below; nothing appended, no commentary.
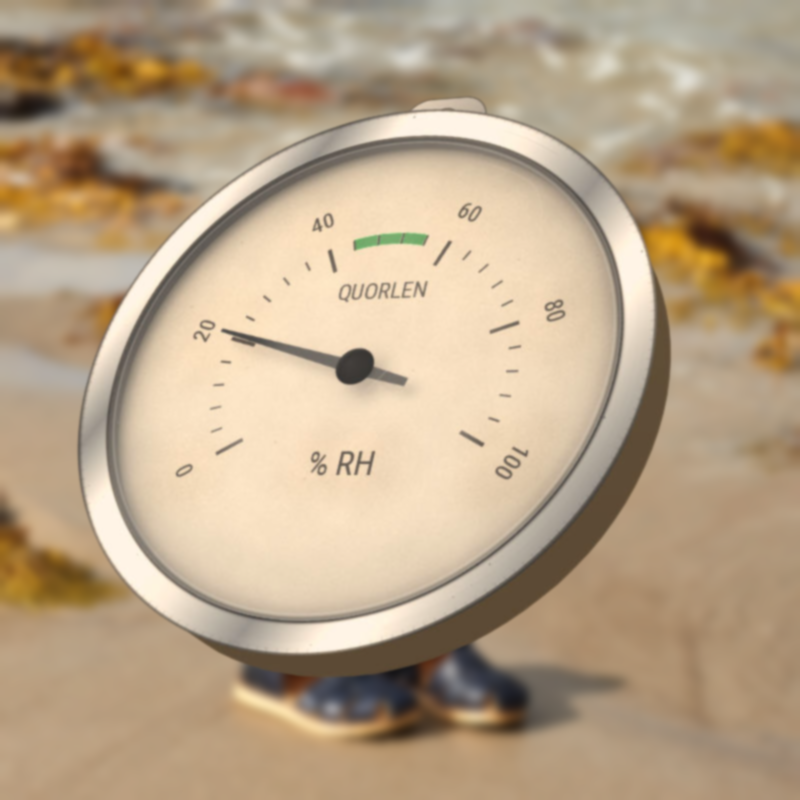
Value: 20 %
